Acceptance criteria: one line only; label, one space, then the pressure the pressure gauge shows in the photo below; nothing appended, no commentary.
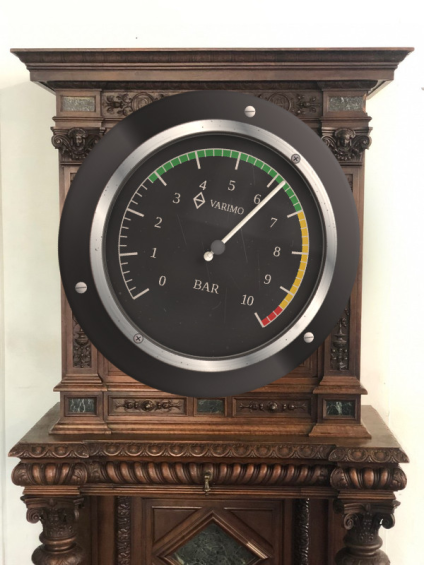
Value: 6.2 bar
